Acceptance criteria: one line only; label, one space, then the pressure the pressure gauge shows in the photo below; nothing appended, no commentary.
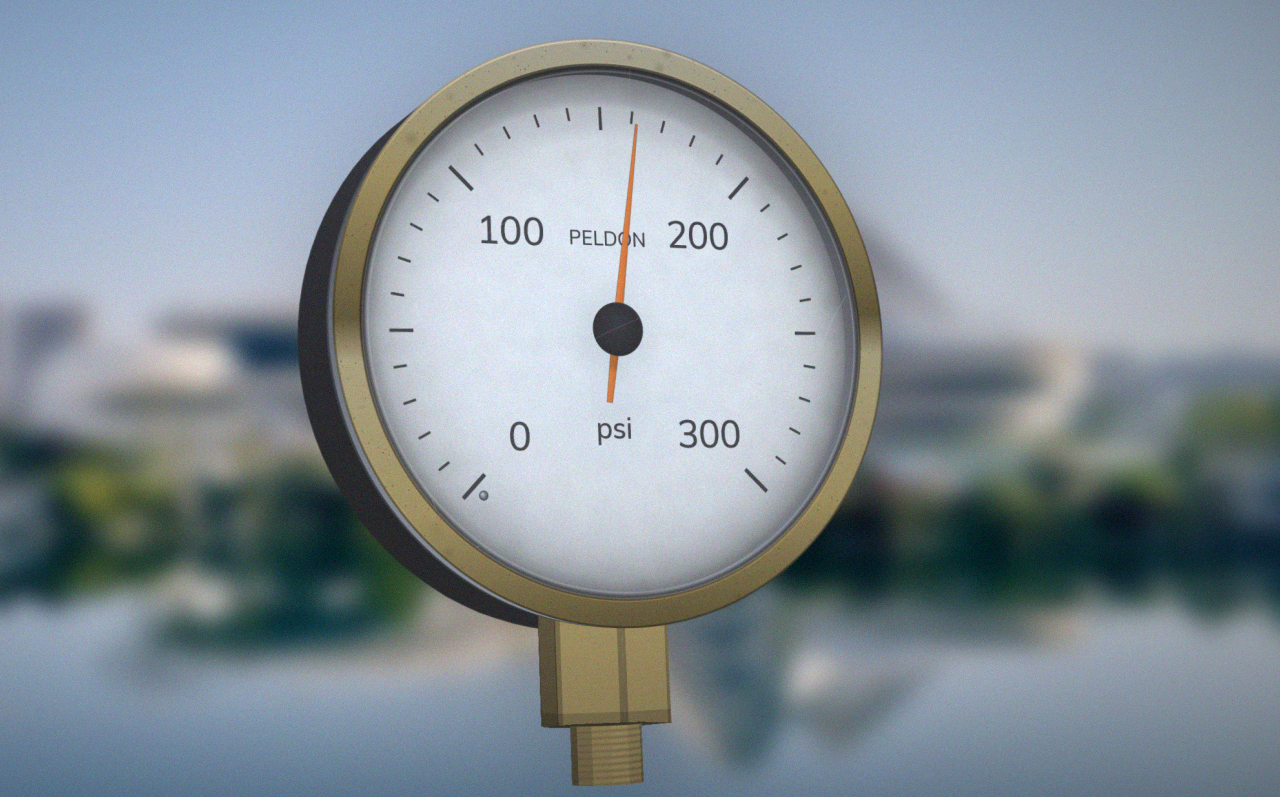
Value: 160 psi
